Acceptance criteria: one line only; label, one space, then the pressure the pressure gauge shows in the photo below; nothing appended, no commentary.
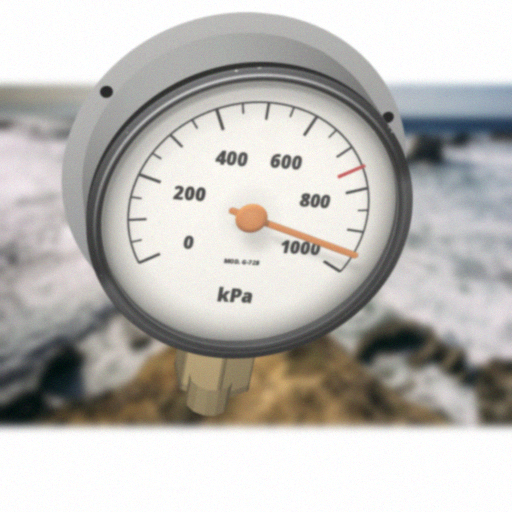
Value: 950 kPa
